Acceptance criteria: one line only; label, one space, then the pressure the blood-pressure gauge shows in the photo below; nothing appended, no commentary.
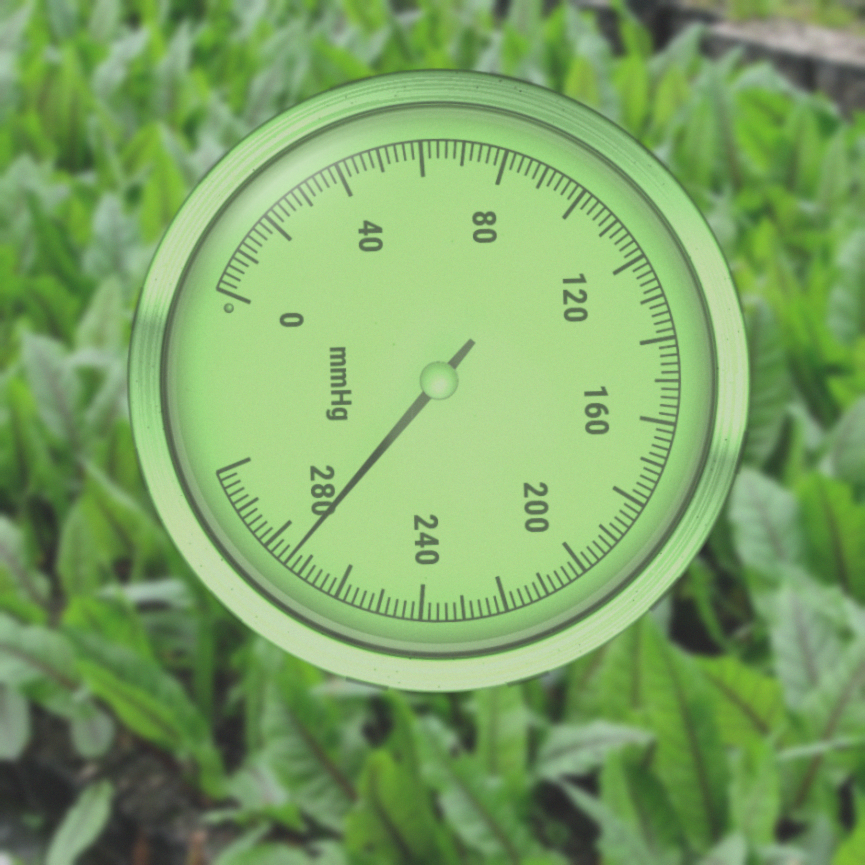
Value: 274 mmHg
